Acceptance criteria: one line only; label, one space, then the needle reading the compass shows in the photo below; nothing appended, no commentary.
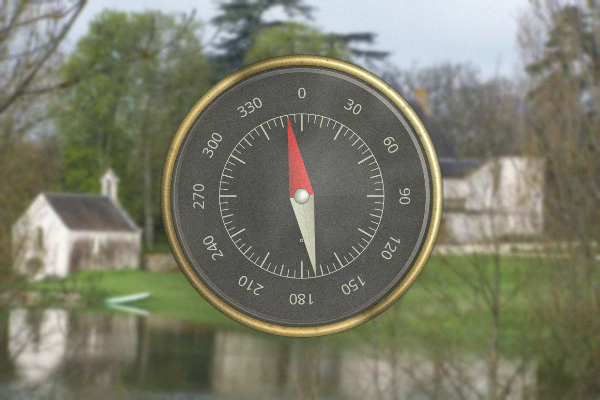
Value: 350 °
